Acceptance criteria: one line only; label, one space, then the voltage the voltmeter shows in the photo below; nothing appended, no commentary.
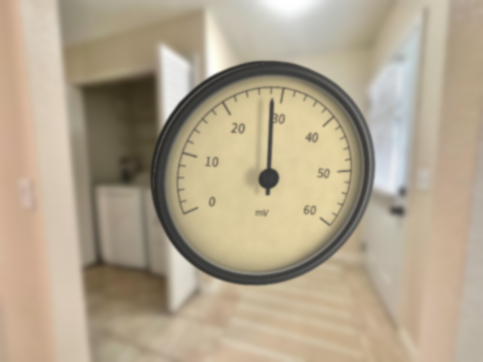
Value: 28 mV
